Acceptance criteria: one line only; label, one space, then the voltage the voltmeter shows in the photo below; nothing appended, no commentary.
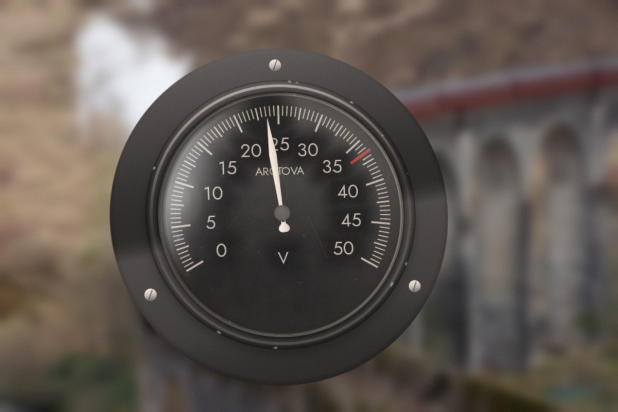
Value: 23.5 V
